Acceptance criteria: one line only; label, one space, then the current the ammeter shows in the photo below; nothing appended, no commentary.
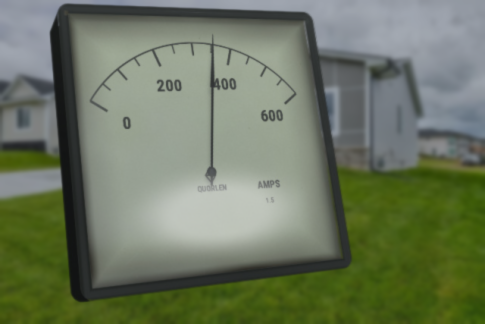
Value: 350 A
